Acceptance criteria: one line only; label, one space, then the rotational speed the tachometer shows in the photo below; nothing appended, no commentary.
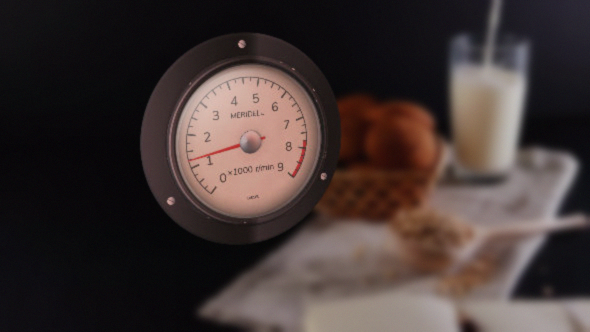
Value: 1250 rpm
